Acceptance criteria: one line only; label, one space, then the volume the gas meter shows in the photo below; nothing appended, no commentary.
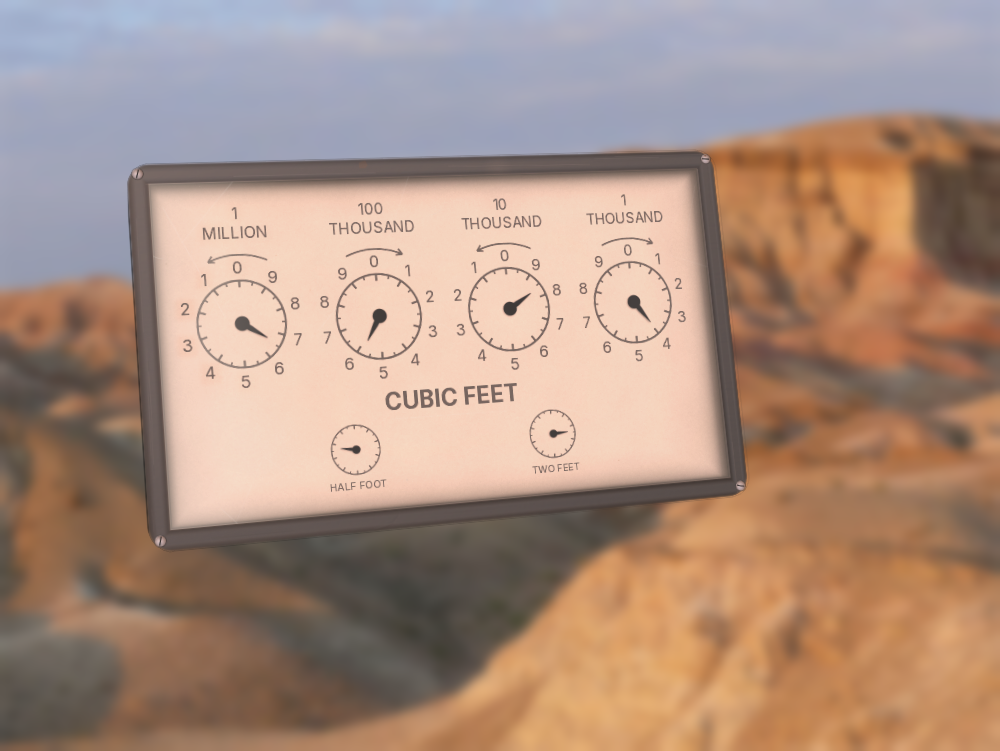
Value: 658400 ft³
